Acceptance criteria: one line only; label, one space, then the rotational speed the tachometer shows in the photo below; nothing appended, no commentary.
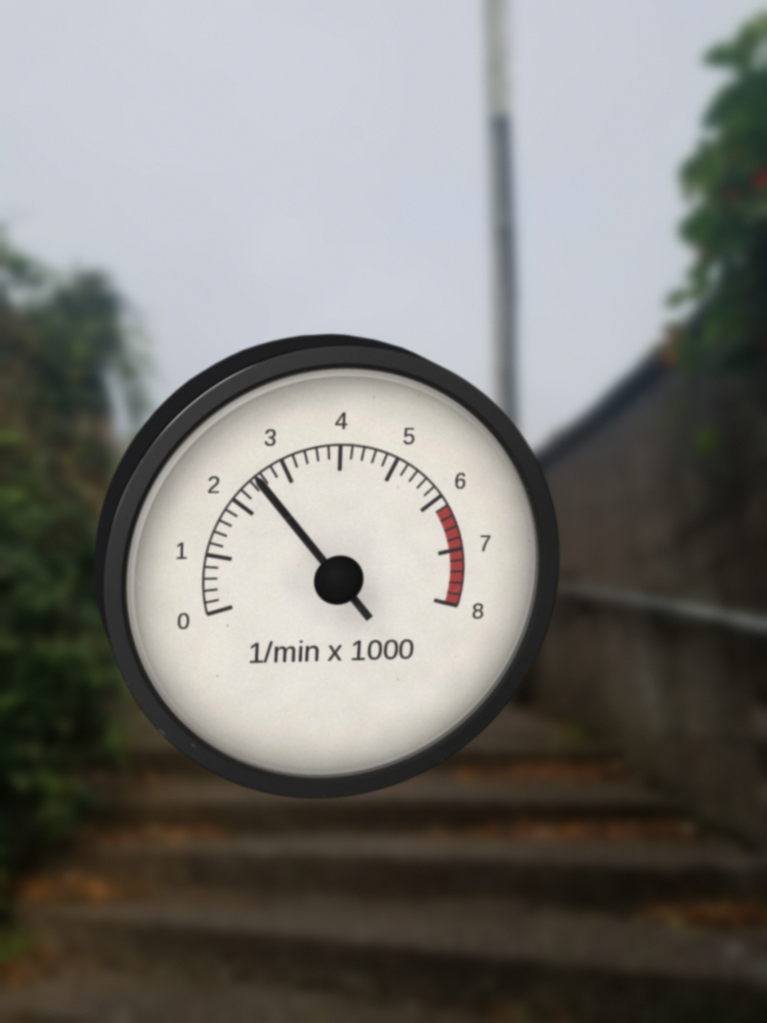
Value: 2500 rpm
